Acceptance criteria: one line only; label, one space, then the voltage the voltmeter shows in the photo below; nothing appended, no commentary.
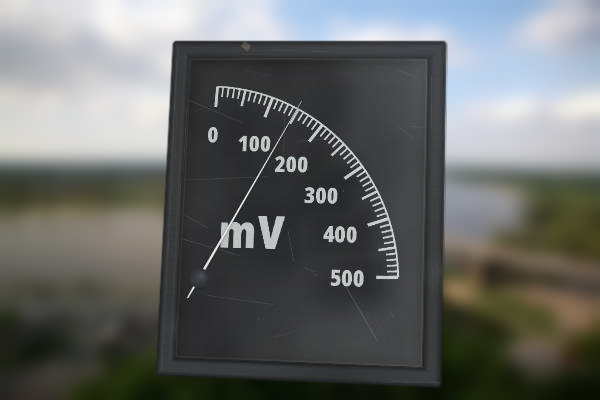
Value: 150 mV
